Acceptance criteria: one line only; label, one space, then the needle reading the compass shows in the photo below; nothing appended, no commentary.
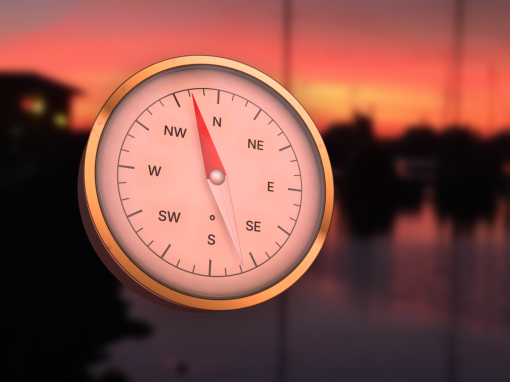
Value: 340 °
